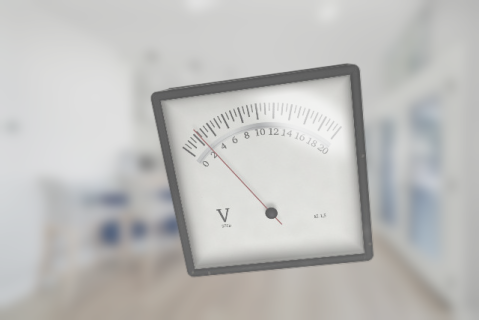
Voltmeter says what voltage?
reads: 2.5 V
